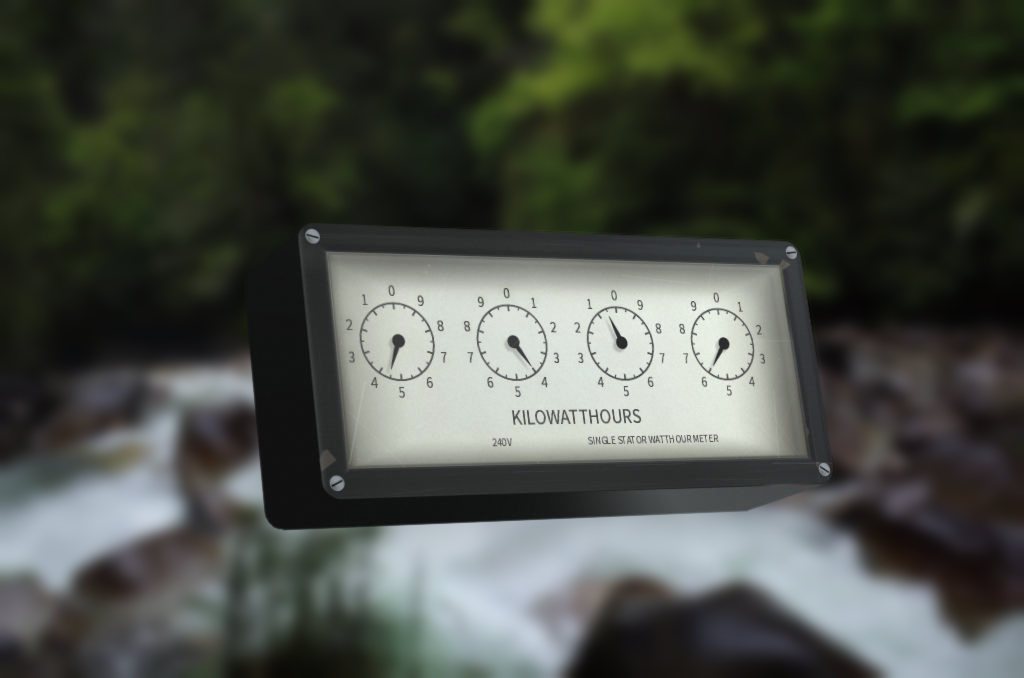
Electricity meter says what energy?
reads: 4406 kWh
